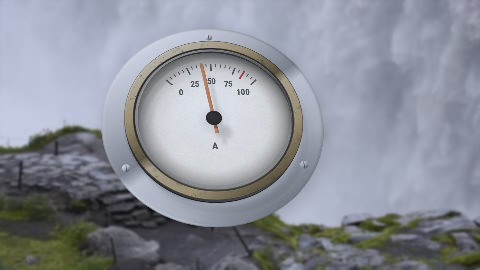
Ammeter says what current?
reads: 40 A
